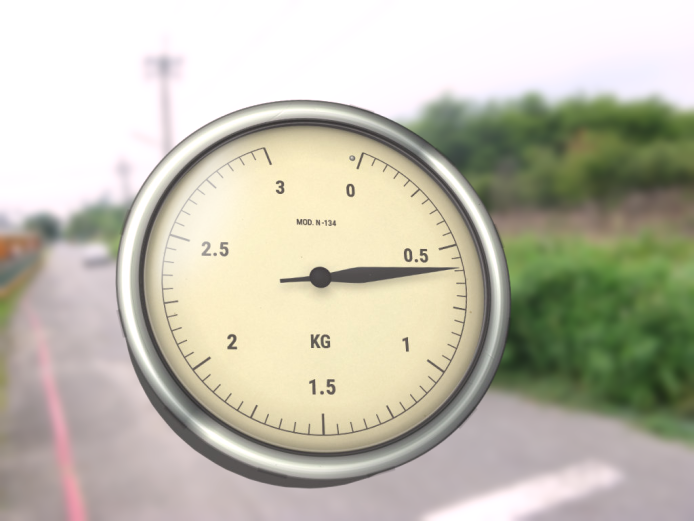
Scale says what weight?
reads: 0.6 kg
